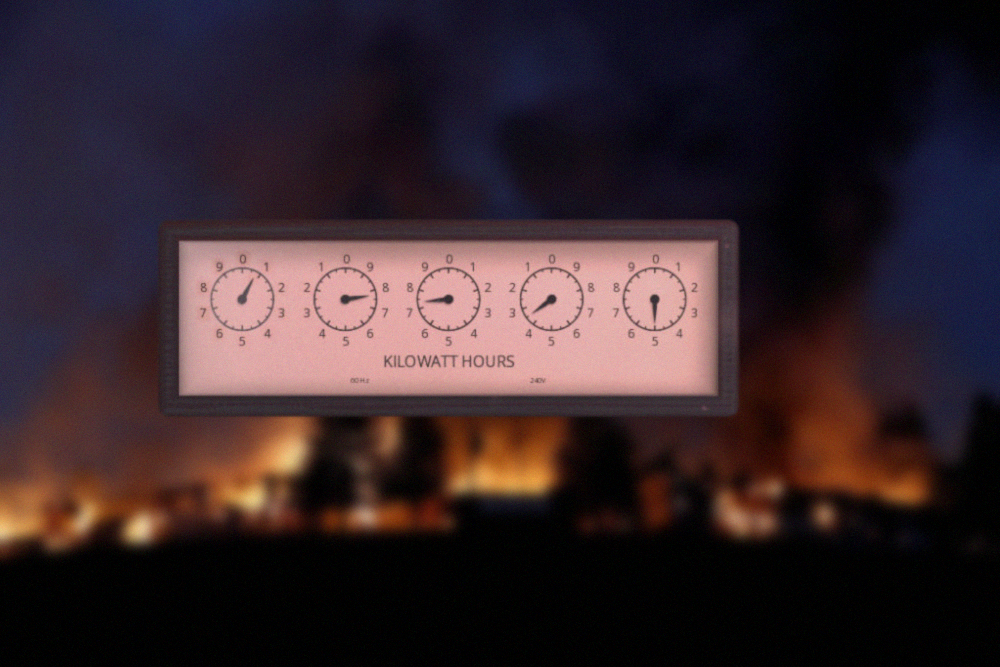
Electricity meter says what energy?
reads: 7735 kWh
